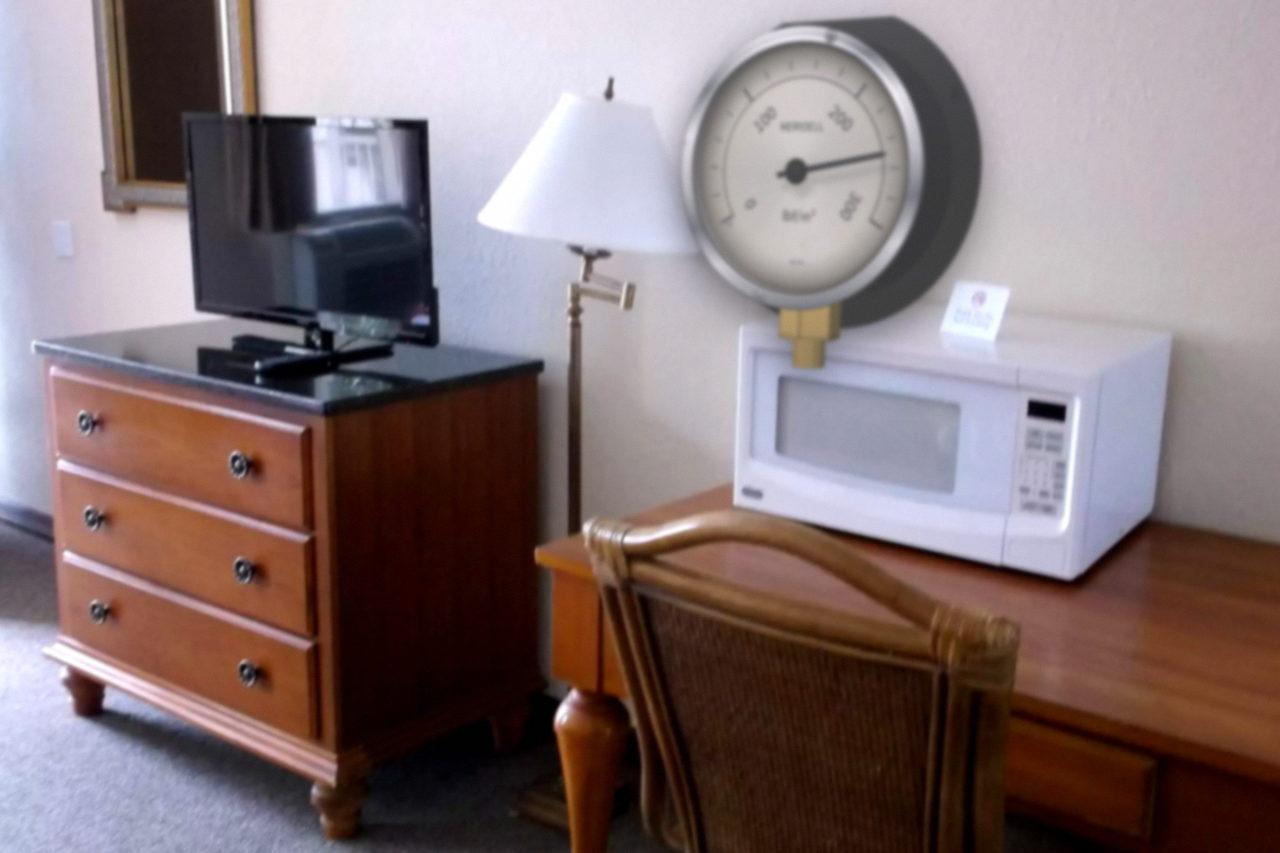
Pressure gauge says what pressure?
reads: 250 psi
